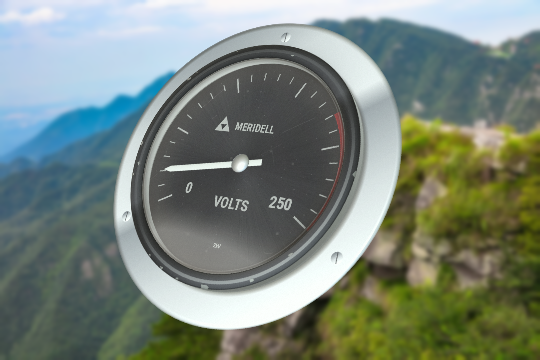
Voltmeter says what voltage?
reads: 20 V
